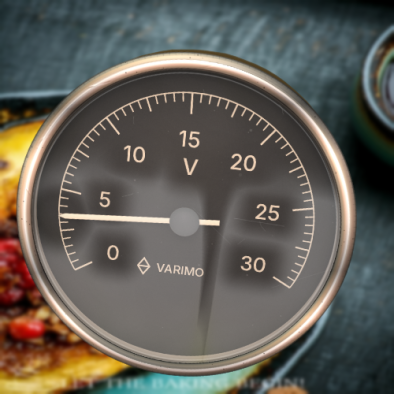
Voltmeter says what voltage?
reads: 3.5 V
